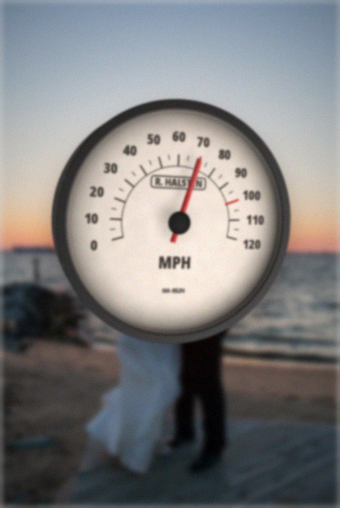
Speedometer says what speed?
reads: 70 mph
